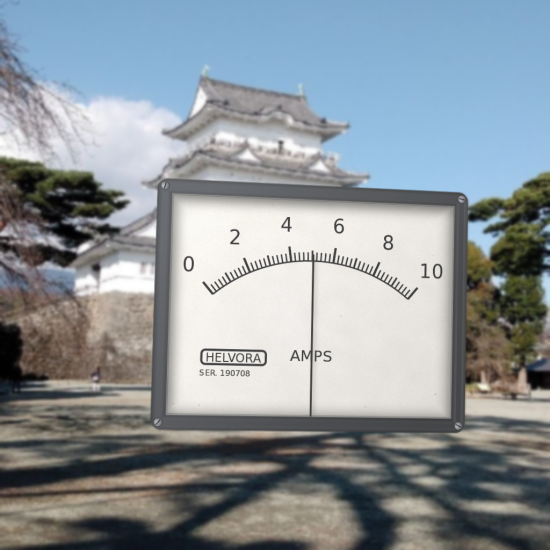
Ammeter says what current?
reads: 5 A
